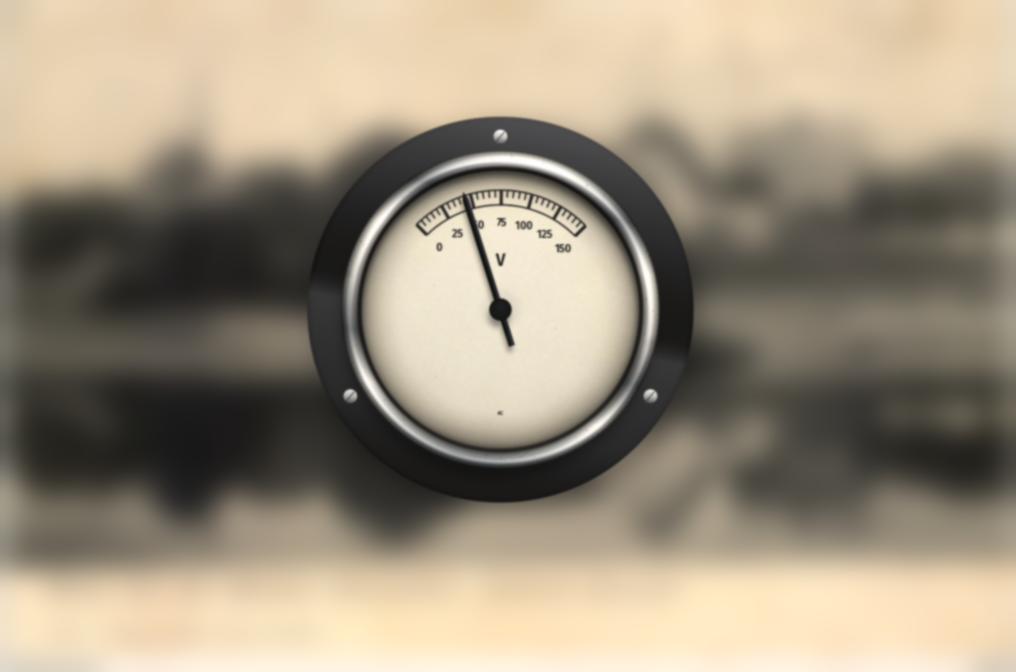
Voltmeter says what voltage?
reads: 45 V
